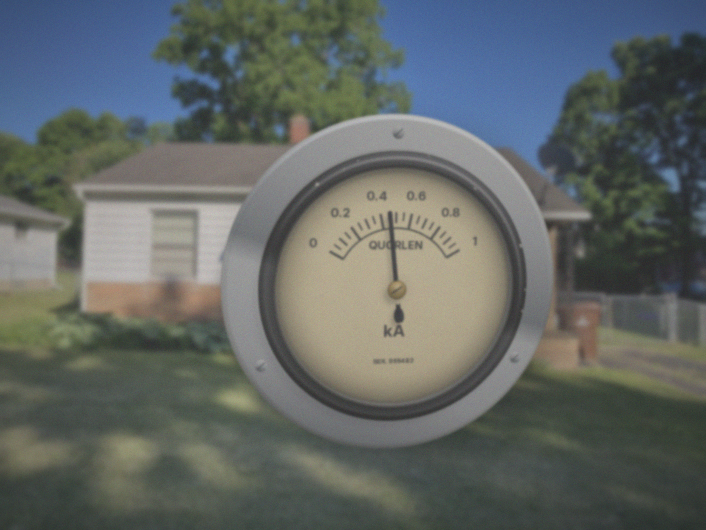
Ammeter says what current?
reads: 0.45 kA
